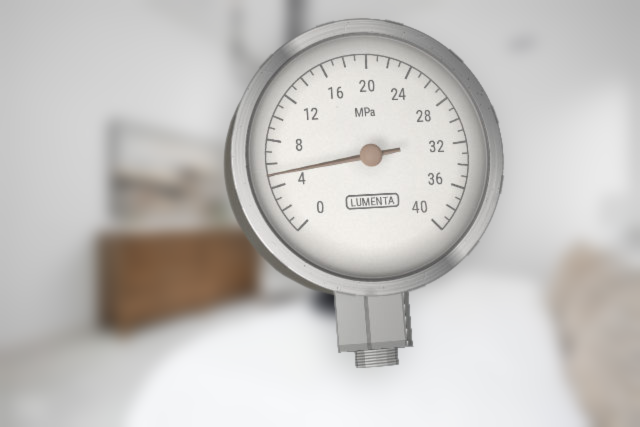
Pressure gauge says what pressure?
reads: 5 MPa
